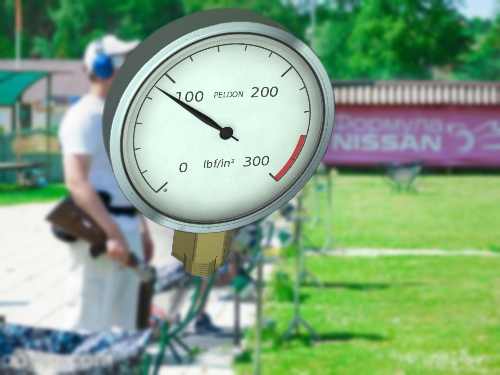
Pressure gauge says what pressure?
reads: 90 psi
